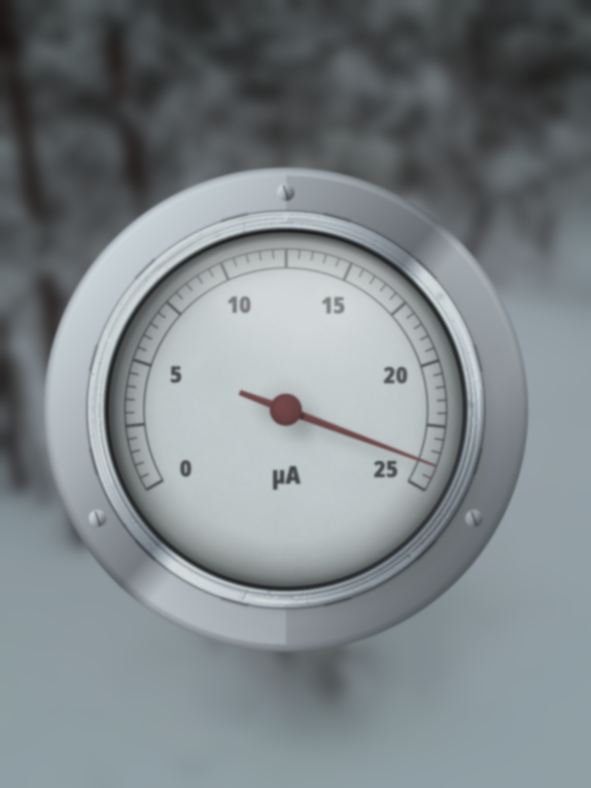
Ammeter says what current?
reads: 24 µA
